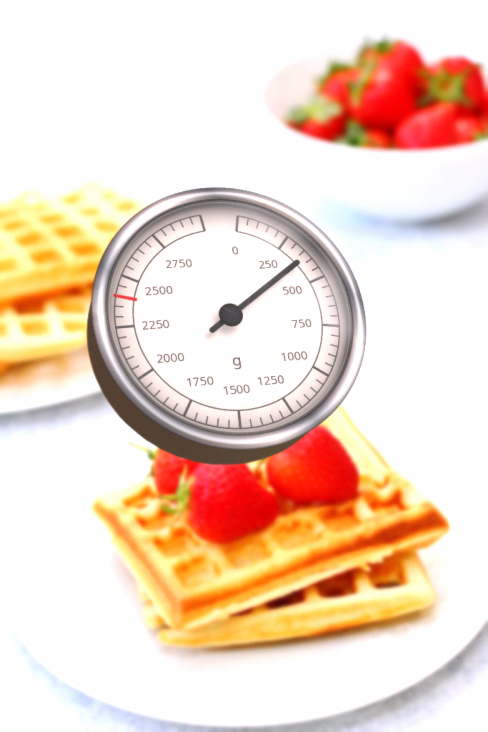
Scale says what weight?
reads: 375 g
